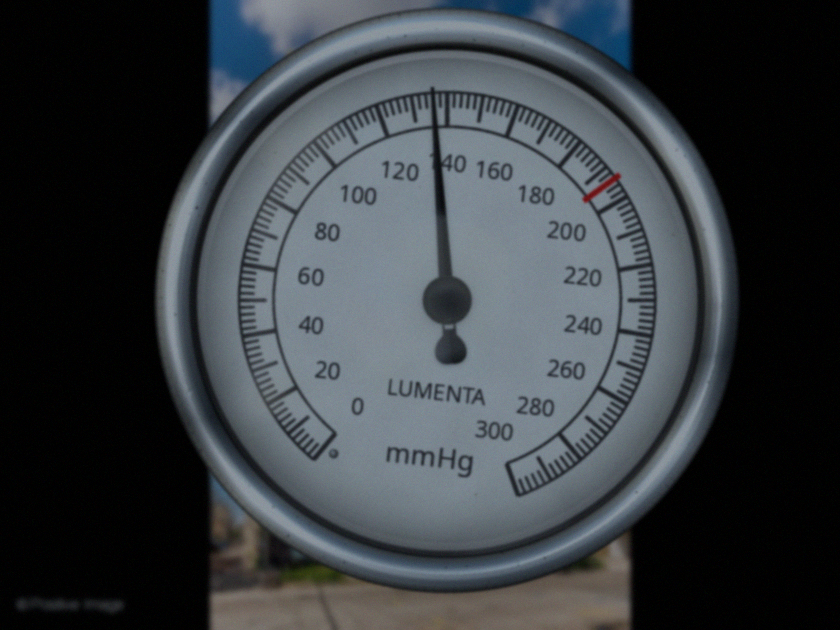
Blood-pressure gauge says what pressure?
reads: 136 mmHg
